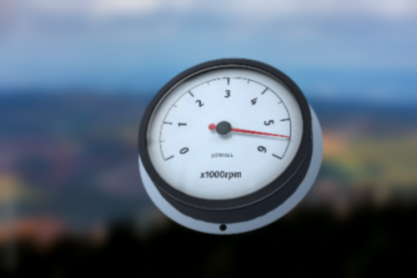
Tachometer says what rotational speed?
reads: 5500 rpm
